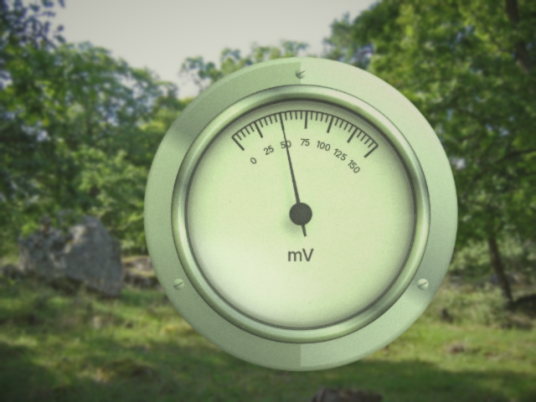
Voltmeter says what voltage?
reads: 50 mV
